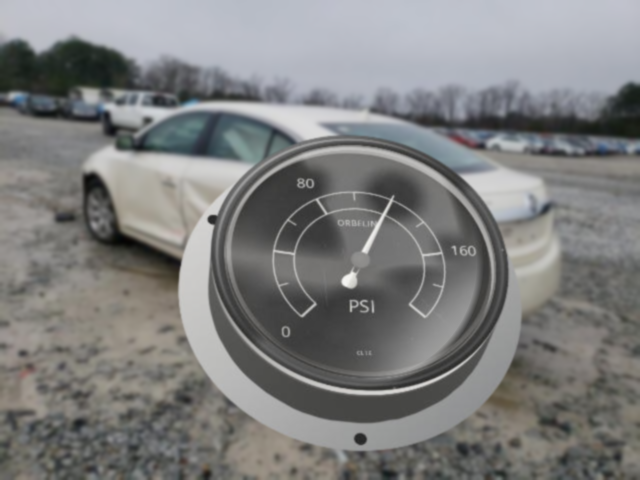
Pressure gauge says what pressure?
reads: 120 psi
